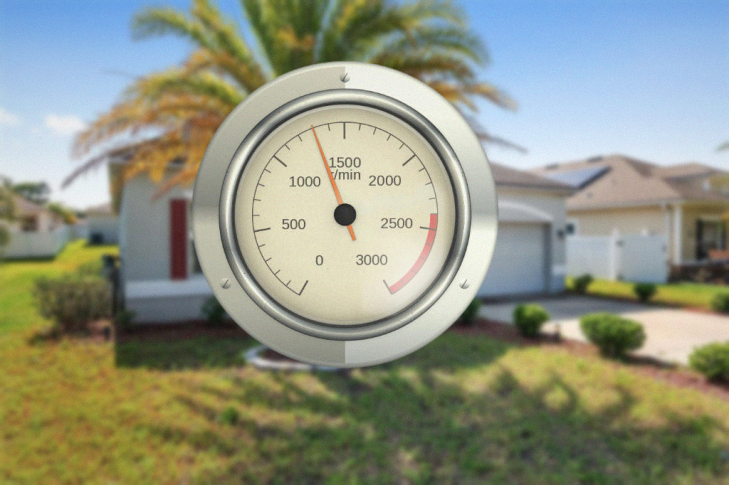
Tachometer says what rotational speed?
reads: 1300 rpm
